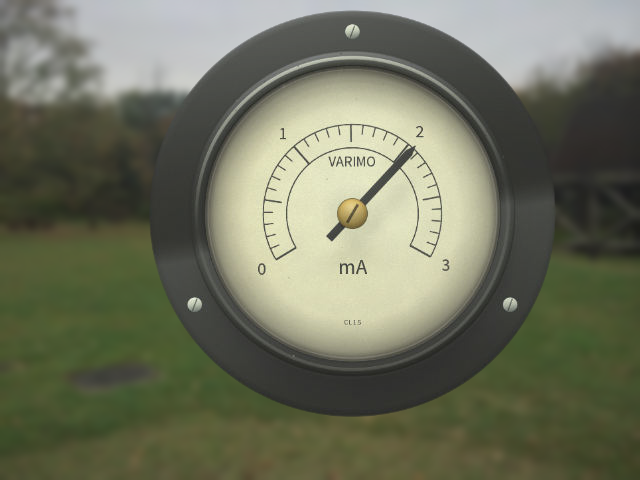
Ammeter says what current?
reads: 2.05 mA
